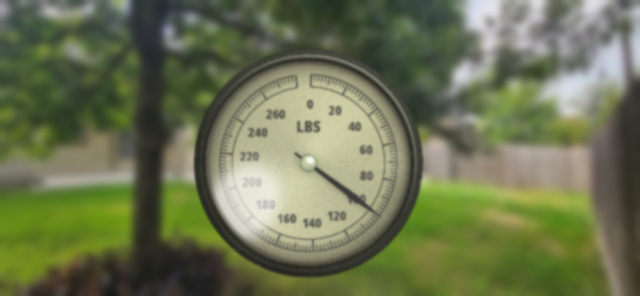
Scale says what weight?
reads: 100 lb
